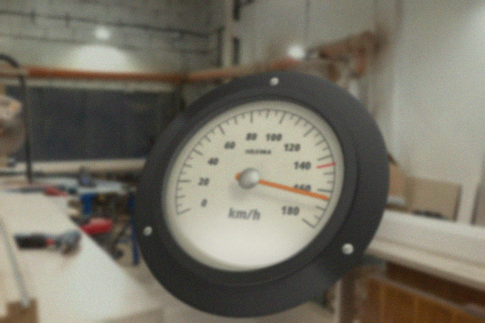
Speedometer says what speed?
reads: 165 km/h
